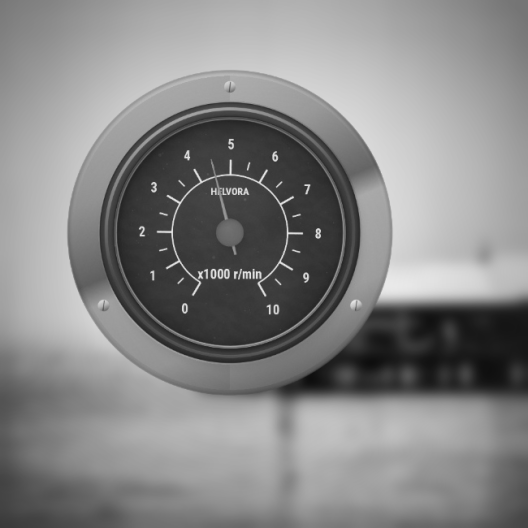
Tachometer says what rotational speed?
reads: 4500 rpm
